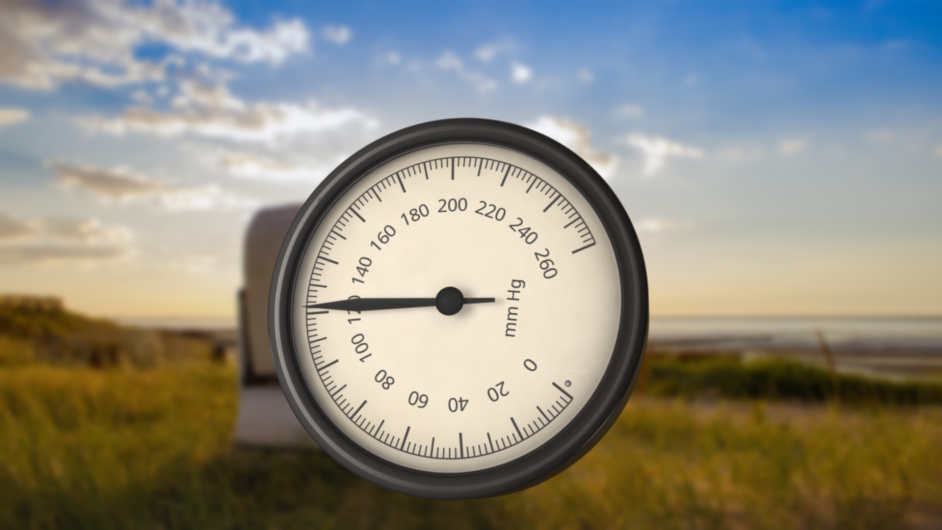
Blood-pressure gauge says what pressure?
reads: 122 mmHg
